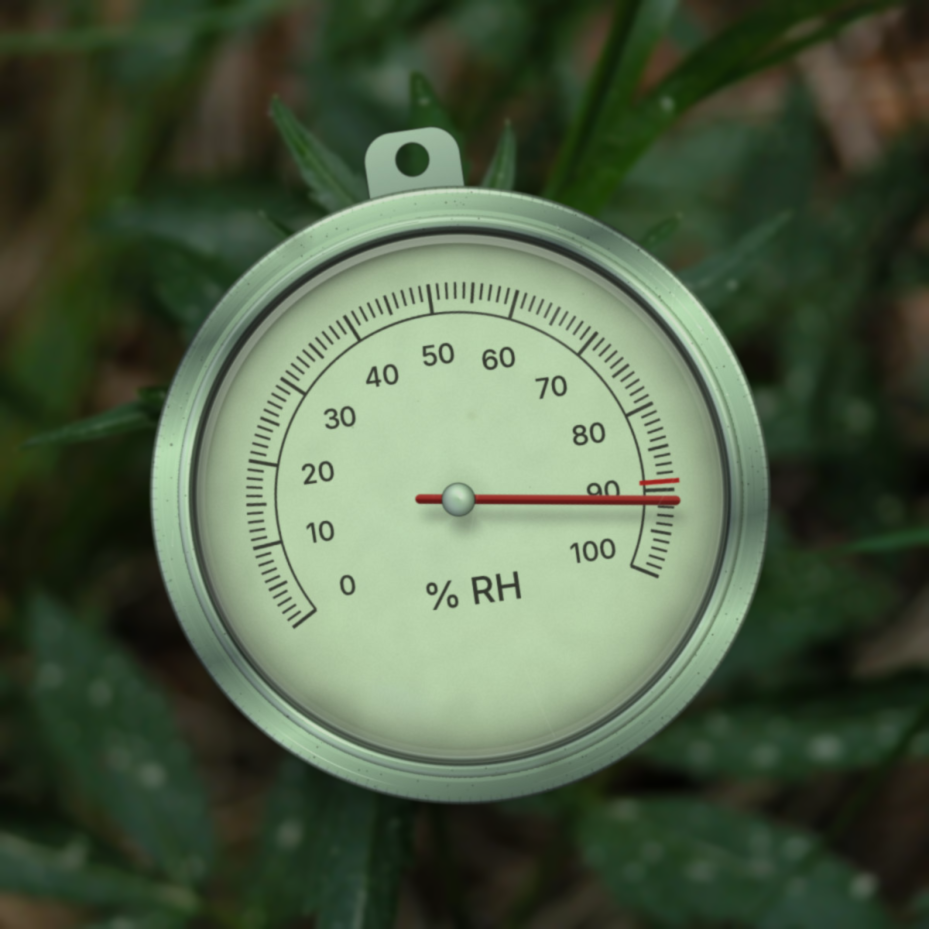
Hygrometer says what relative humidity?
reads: 91 %
